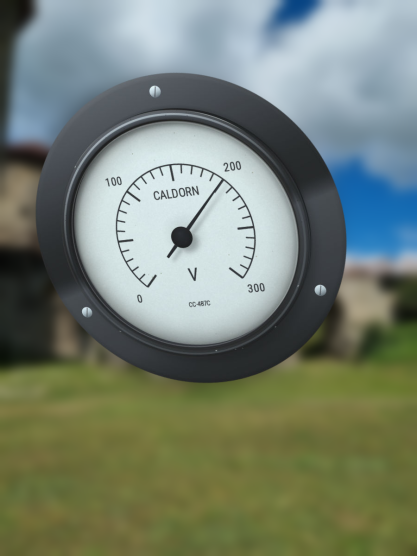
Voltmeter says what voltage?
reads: 200 V
